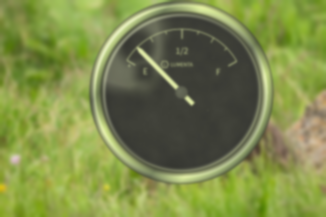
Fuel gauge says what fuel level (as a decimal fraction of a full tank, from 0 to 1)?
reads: 0.125
